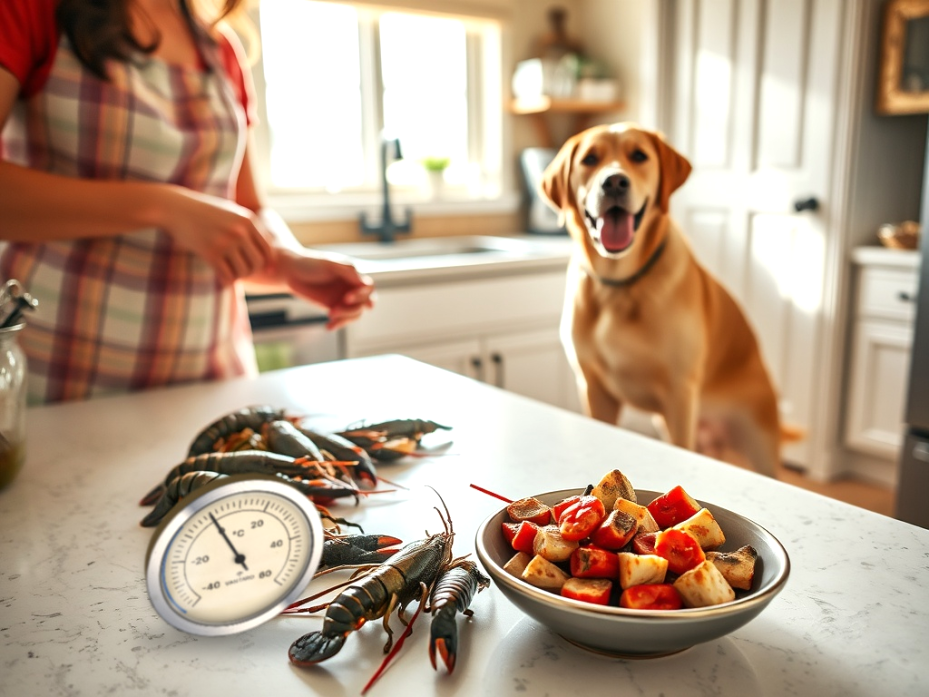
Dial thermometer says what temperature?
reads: 0 °C
